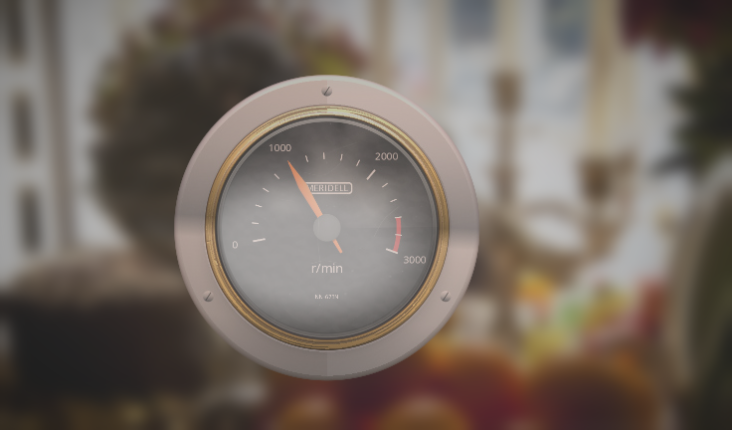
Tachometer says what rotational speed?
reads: 1000 rpm
